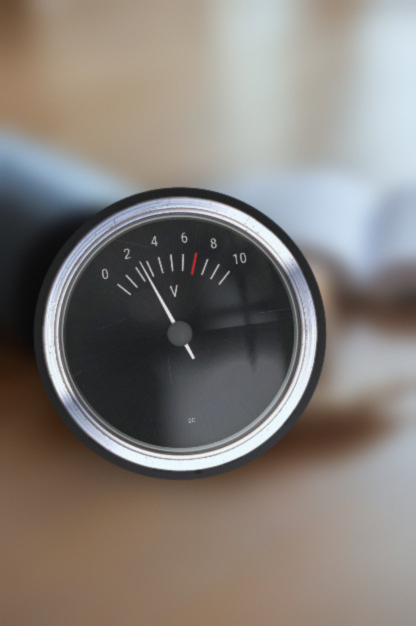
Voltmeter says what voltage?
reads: 2.5 V
